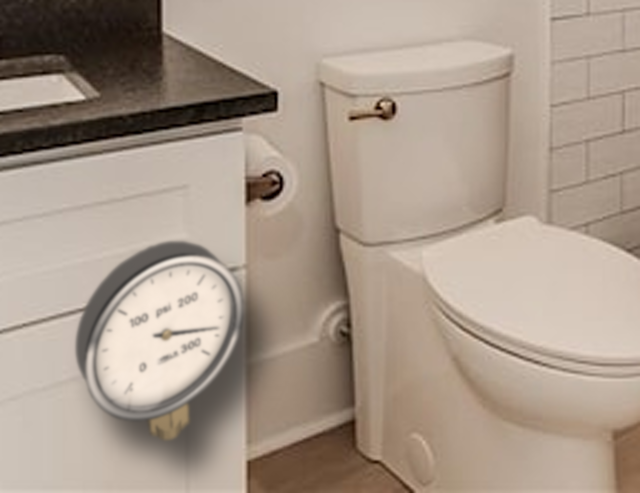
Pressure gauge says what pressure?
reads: 270 psi
